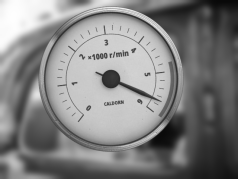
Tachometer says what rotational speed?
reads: 5700 rpm
